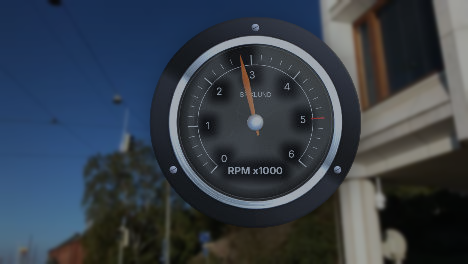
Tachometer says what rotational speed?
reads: 2800 rpm
